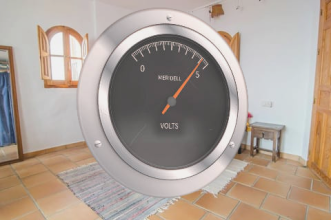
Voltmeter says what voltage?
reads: 4.5 V
